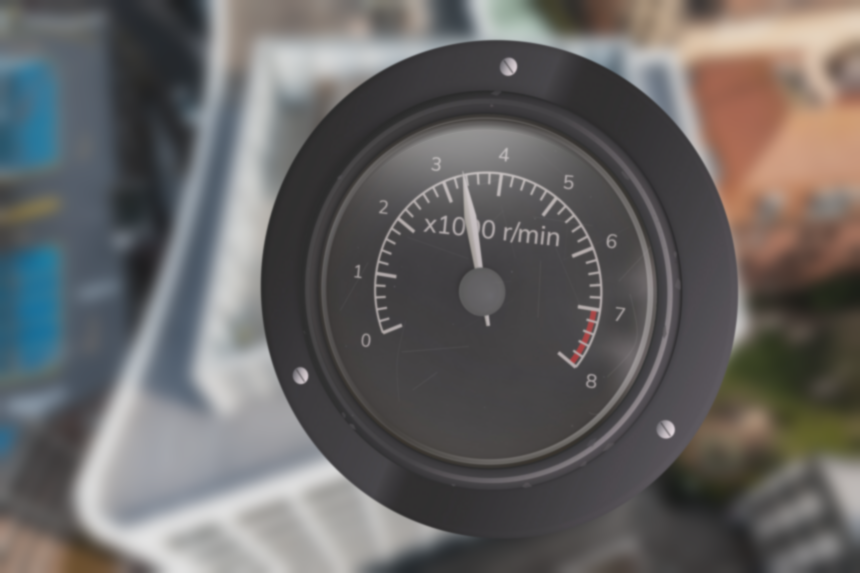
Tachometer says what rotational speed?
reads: 3400 rpm
